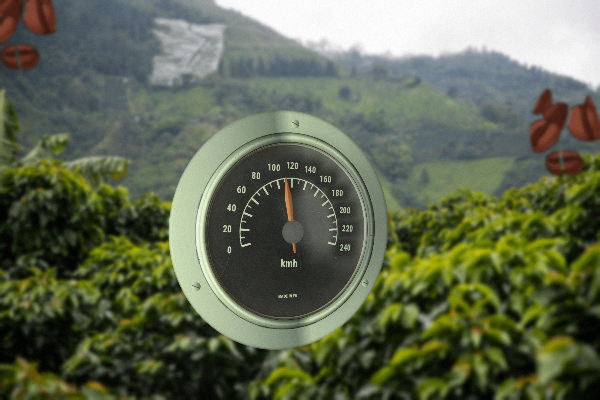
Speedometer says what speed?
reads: 110 km/h
